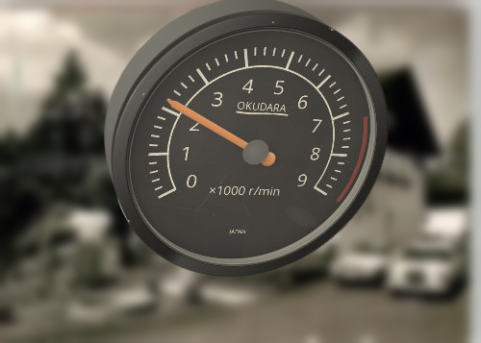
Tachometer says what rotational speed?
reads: 2200 rpm
